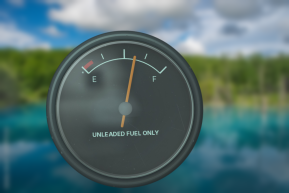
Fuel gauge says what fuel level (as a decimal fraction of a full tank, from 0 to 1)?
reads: 0.625
